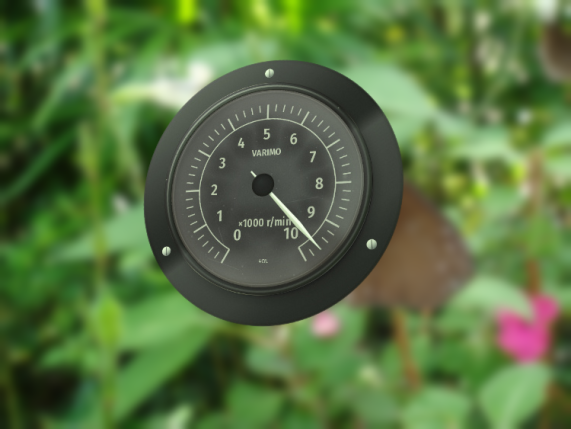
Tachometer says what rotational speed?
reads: 9600 rpm
